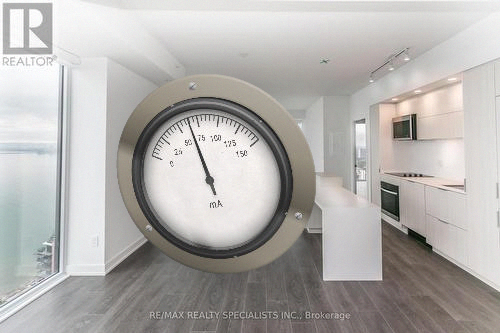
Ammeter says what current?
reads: 65 mA
